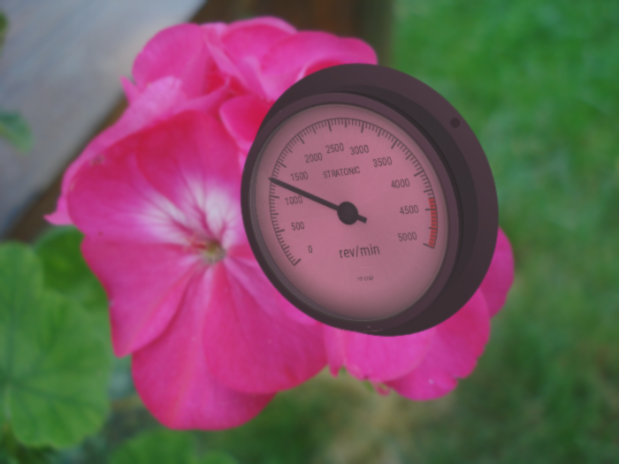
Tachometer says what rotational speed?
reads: 1250 rpm
